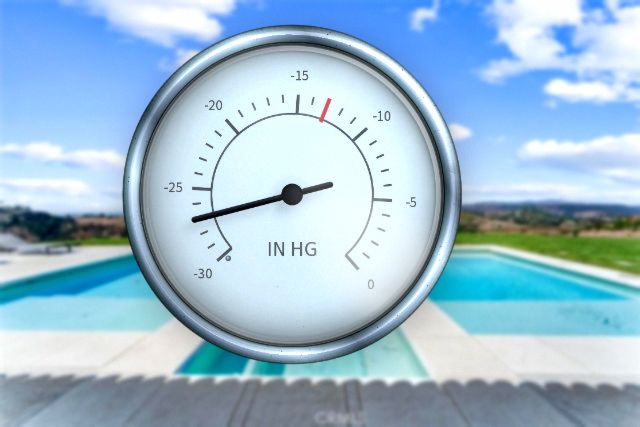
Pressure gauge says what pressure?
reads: -27 inHg
